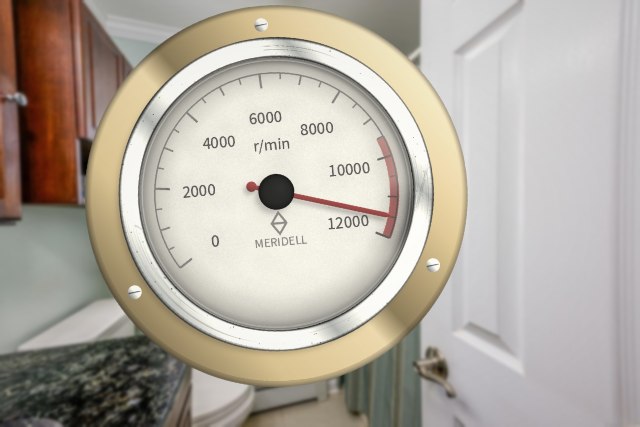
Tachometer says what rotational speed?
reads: 11500 rpm
